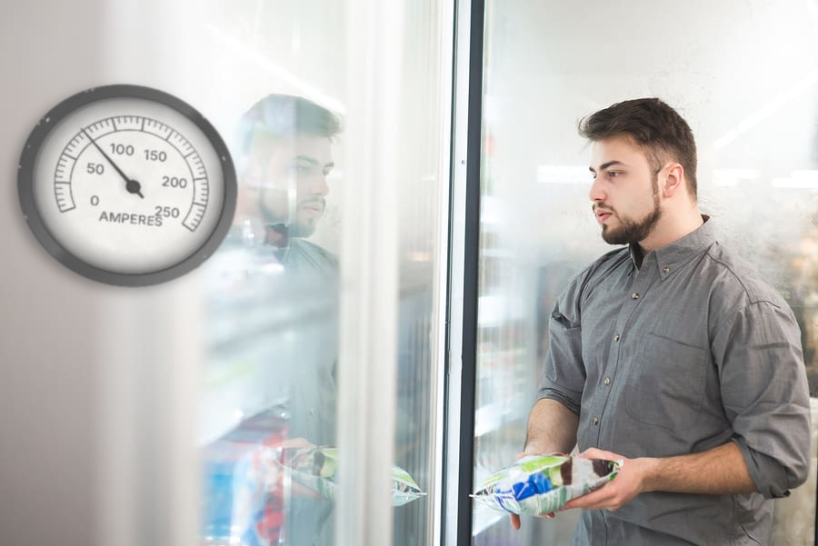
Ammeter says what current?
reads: 75 A
